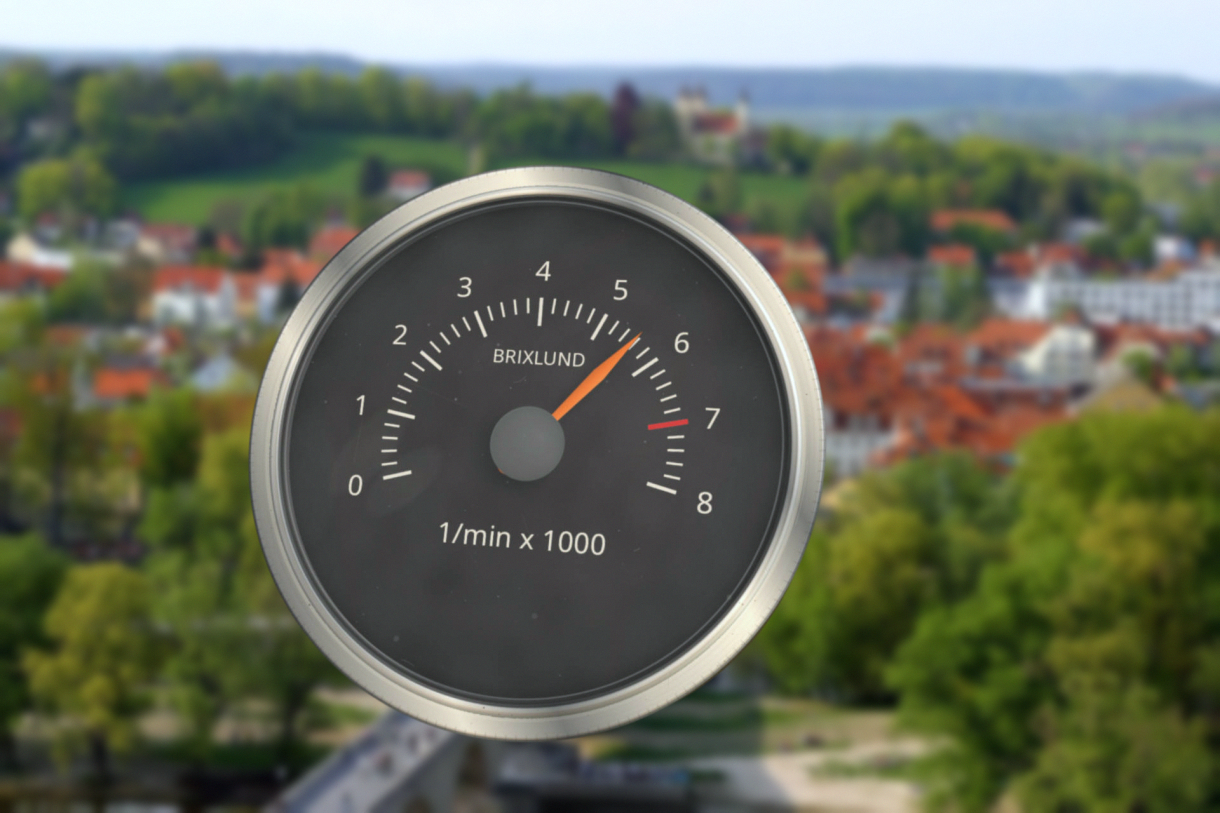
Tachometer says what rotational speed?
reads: 5600 rpm
